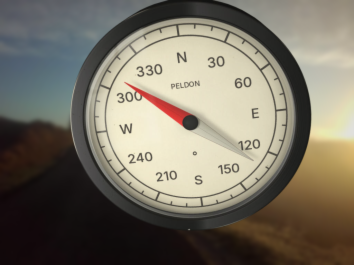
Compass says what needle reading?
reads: 310 °
